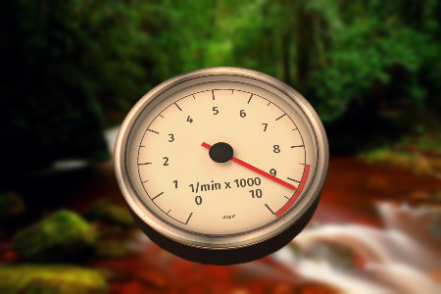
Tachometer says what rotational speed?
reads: 9250 rpm
